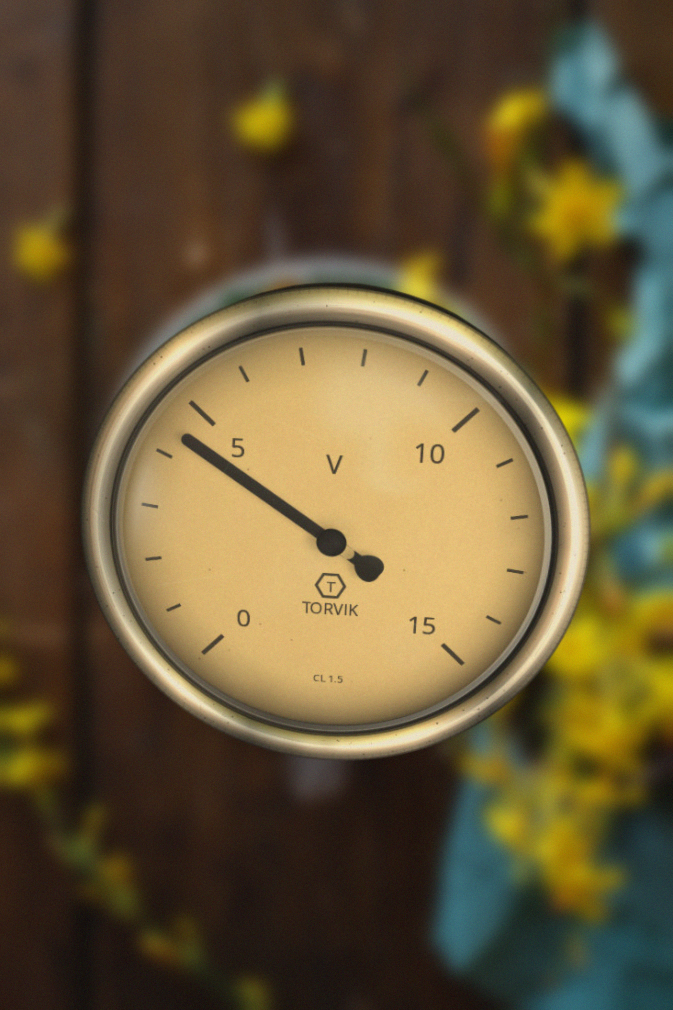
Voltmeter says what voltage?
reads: 4.5 V
